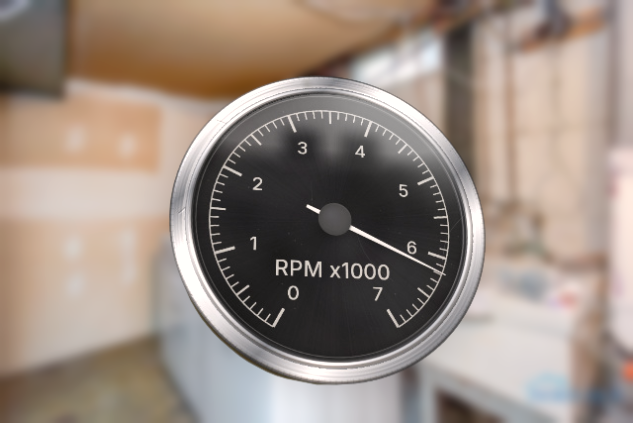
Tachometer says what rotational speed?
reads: 6200 rpm
